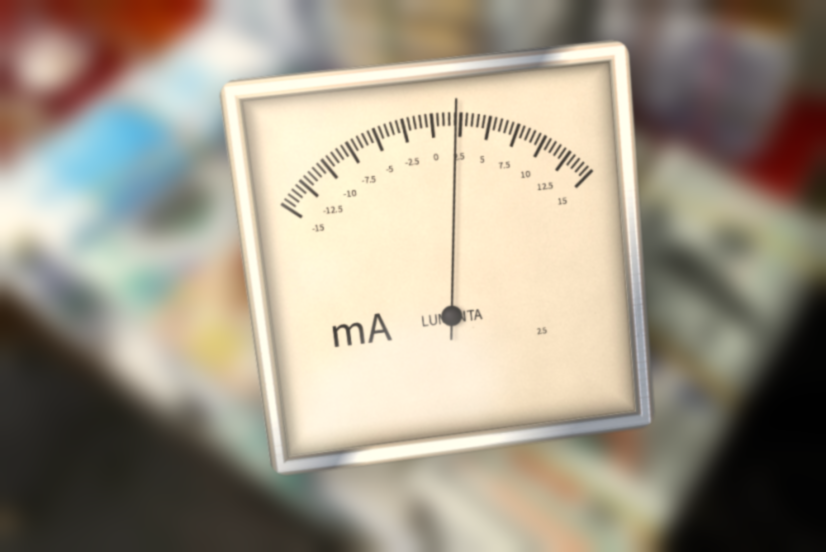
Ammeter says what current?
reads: 2 mA
